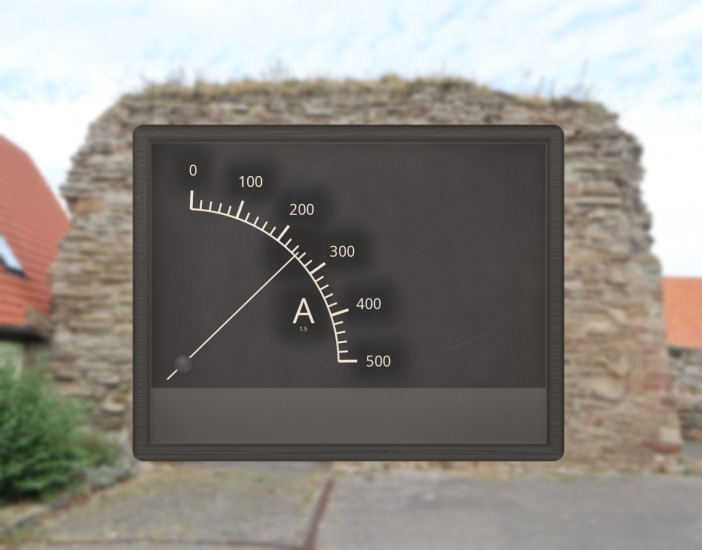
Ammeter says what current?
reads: 250 A
